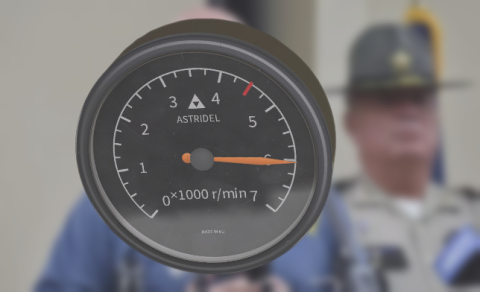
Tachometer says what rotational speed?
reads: 6000 rpm
